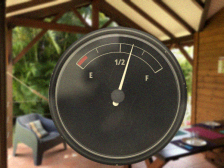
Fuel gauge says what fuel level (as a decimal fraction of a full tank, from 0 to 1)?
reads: 0.625
